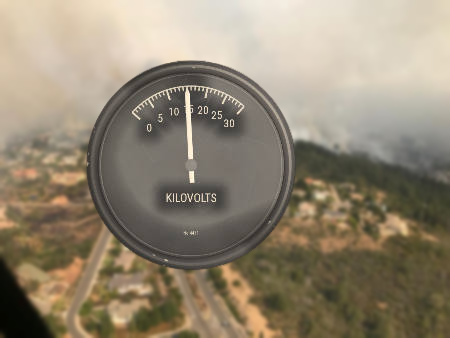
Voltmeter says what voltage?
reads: 15 kV
